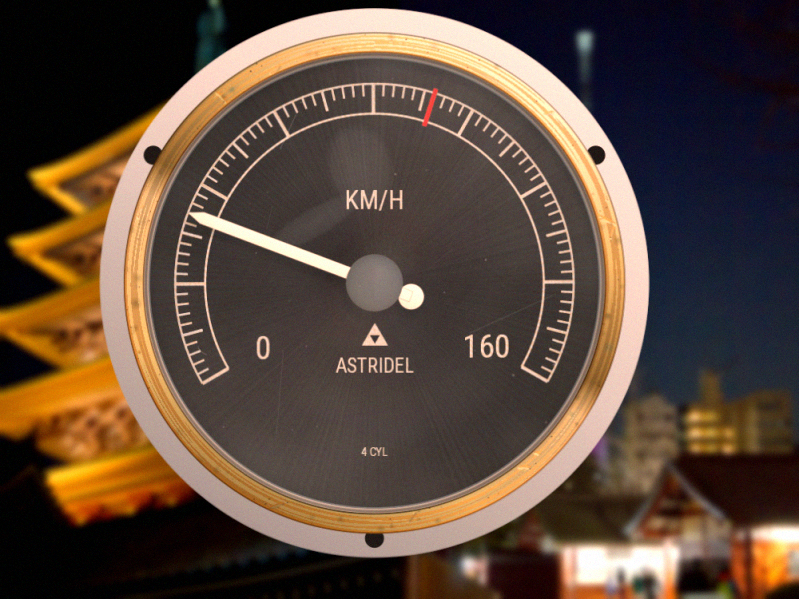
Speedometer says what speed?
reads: 34 km/h
